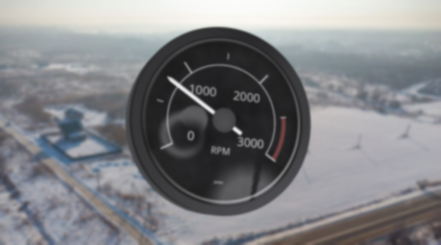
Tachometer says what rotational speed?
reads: 750 rpm
